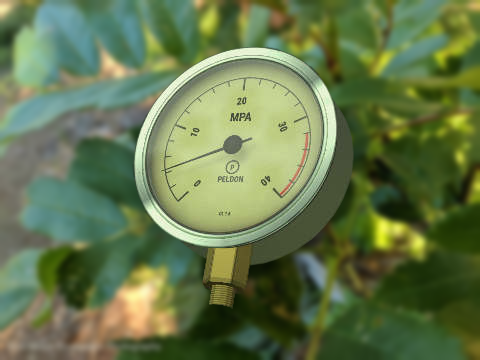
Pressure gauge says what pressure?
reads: 4 MPa
